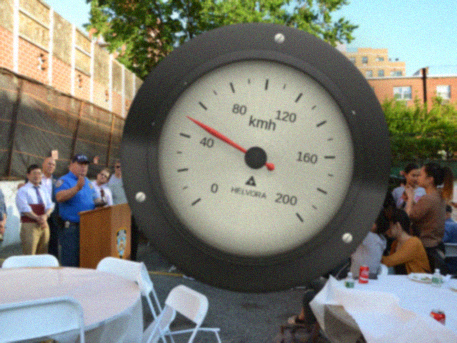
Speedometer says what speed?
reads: 50 km/h
